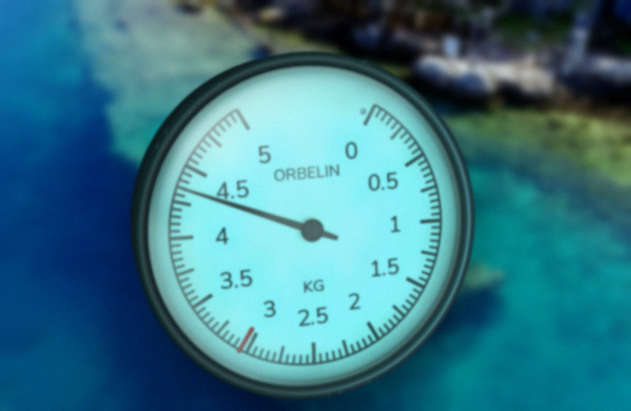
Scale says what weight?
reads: 4.35 kg
